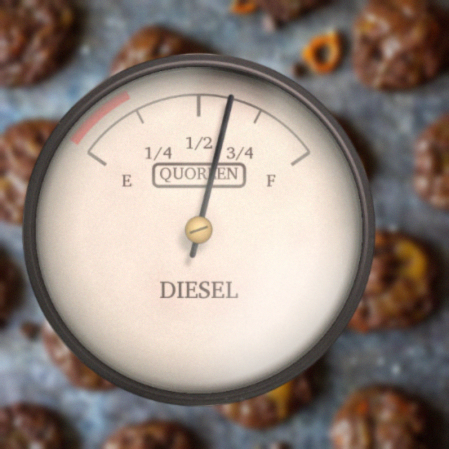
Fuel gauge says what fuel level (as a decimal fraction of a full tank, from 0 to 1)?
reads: 0.625
